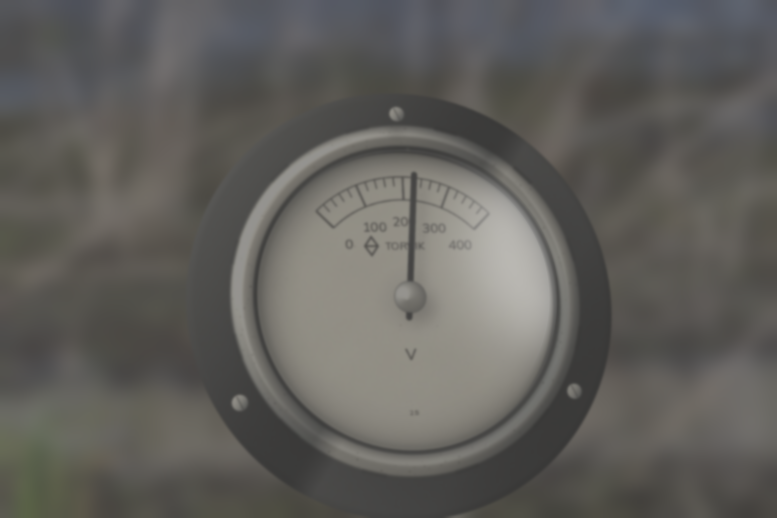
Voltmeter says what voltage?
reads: 220 V
